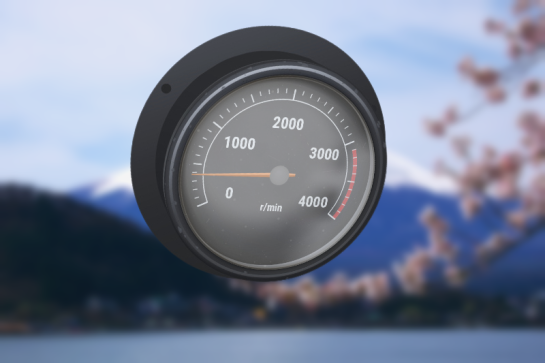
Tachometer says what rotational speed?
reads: 400 rpm
